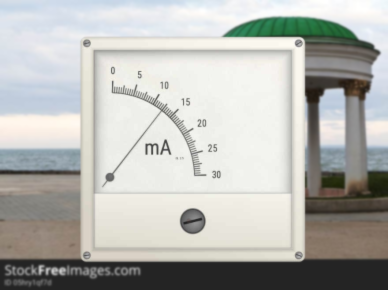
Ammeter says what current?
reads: 12.5 mA
